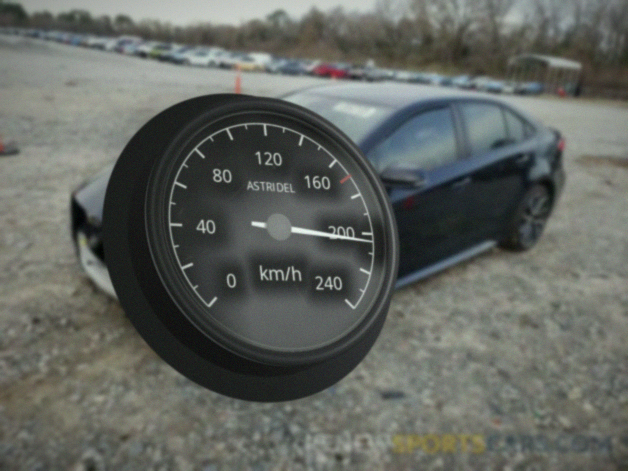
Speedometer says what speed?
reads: 205 km/h
